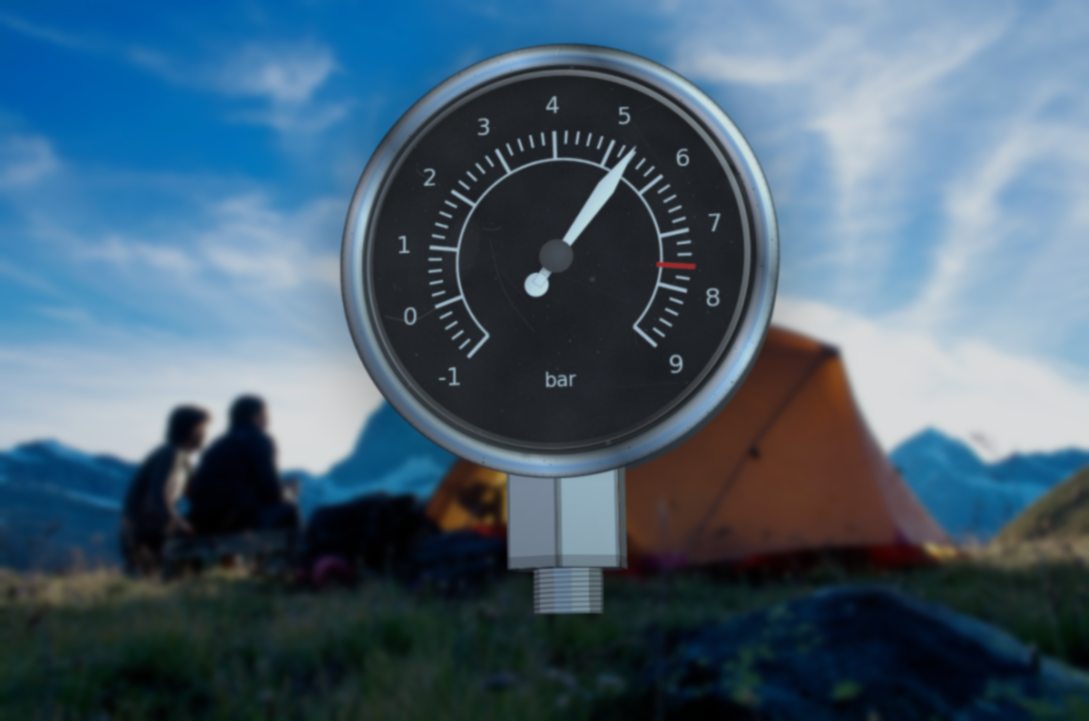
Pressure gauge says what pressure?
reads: 5.4 bar
